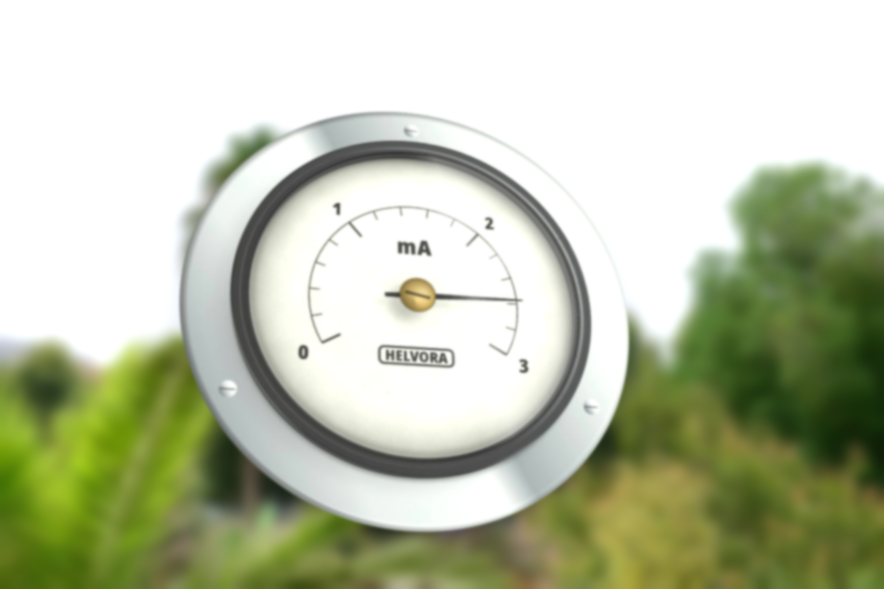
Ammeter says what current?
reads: 2.6 mA
